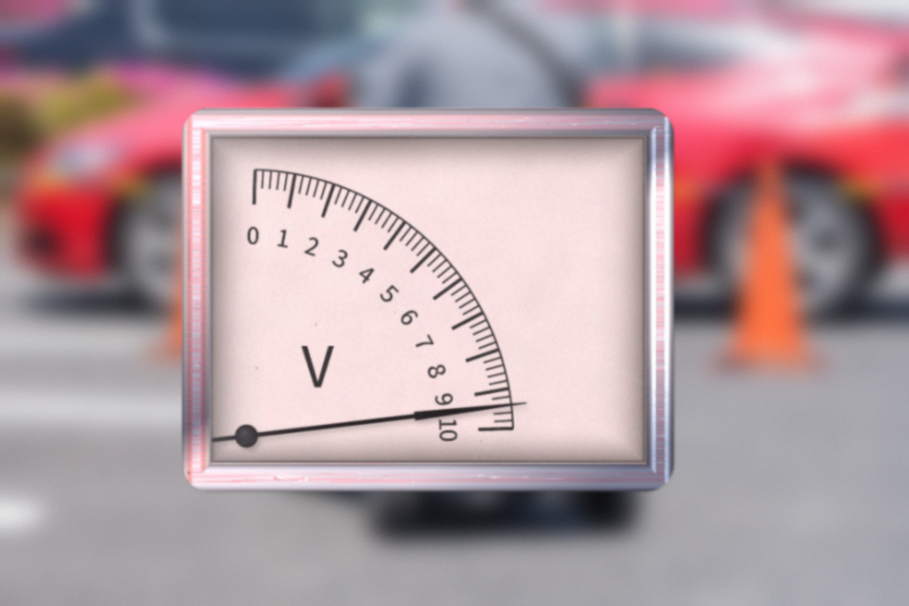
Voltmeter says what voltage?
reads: 9.4 V
